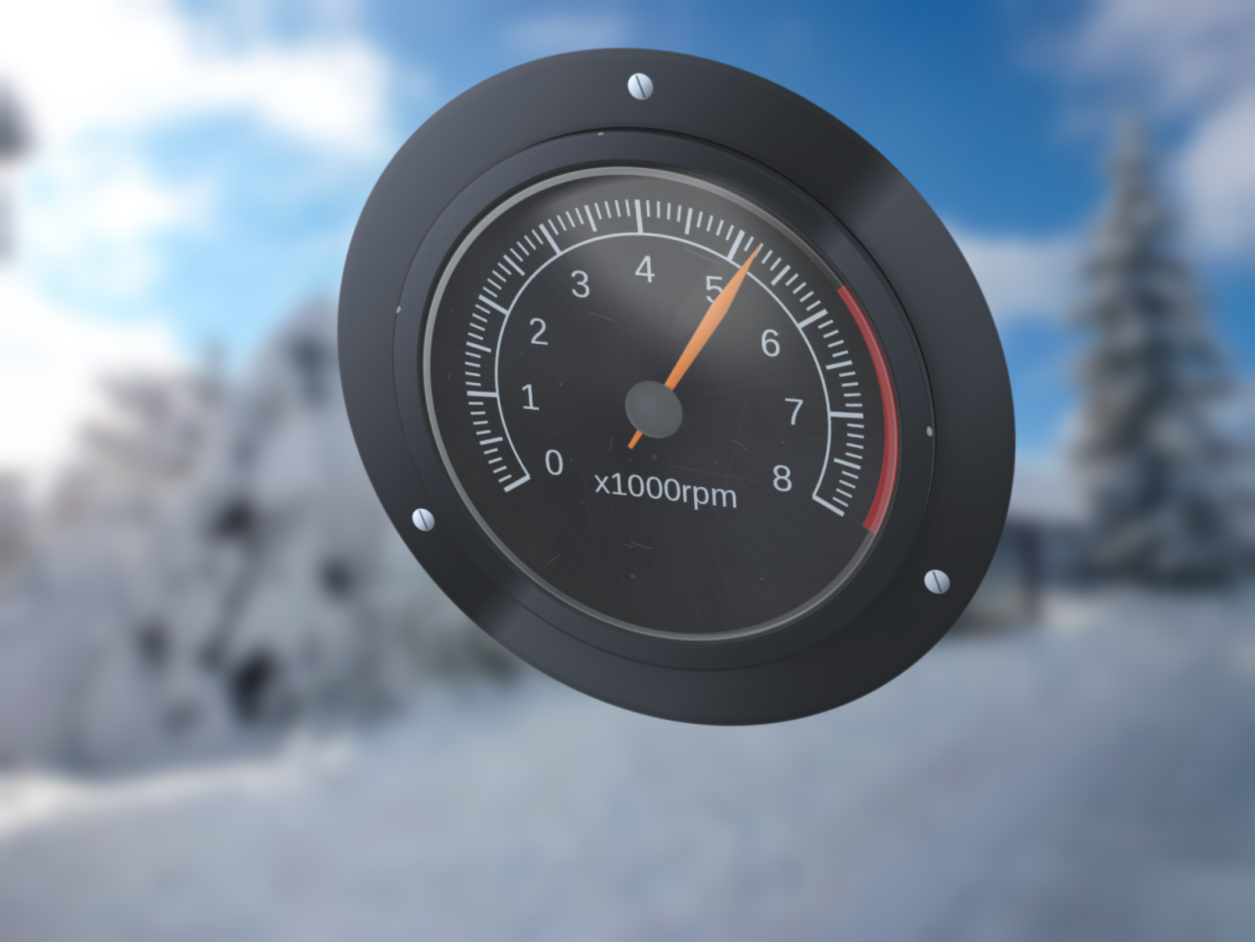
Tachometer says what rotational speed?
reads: 5200 rpm
